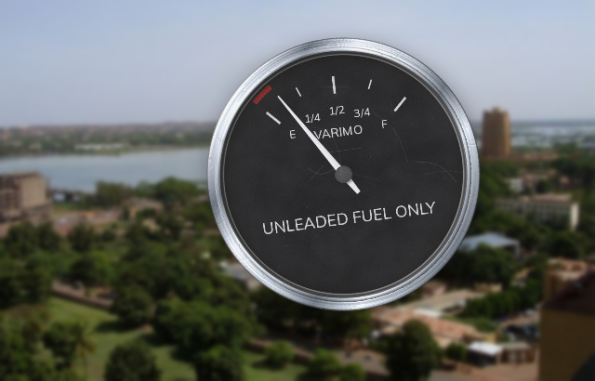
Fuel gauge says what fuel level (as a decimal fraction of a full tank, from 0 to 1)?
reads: 0.125
